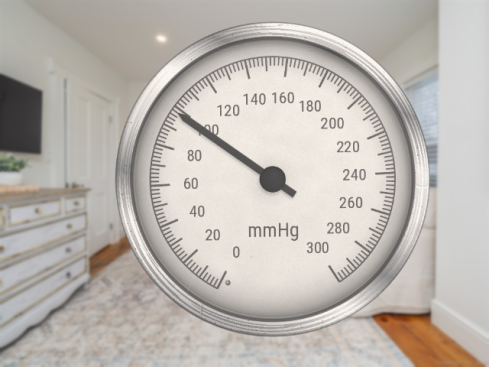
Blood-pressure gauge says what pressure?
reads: 98 mmHg
